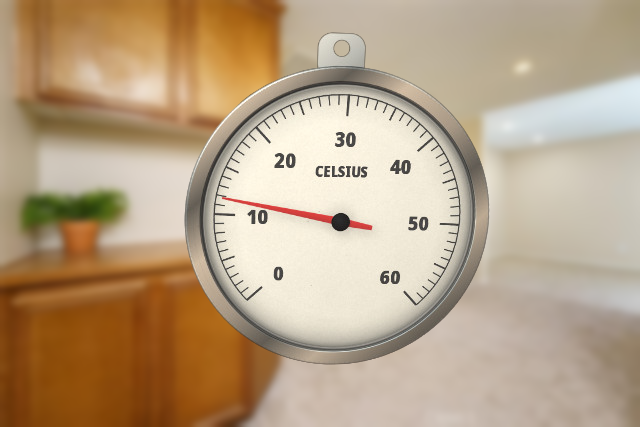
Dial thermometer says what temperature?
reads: 12 °C
